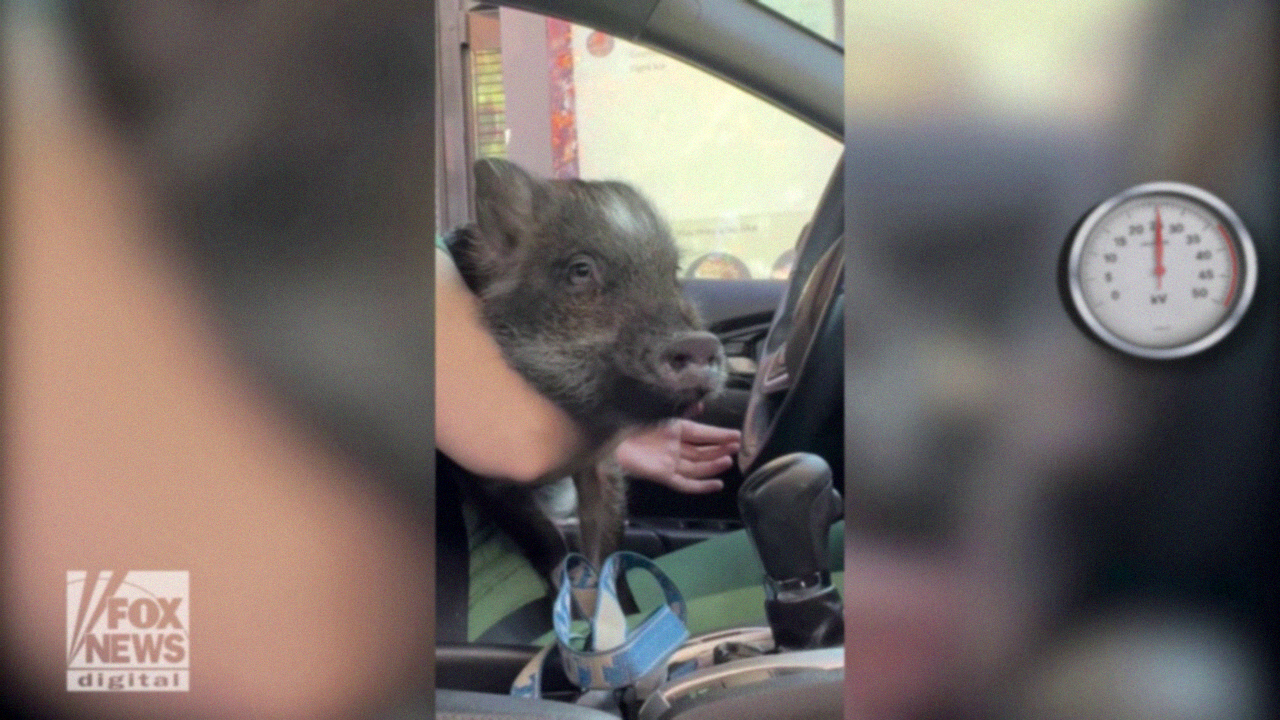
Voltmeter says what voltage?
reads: 25 kV
